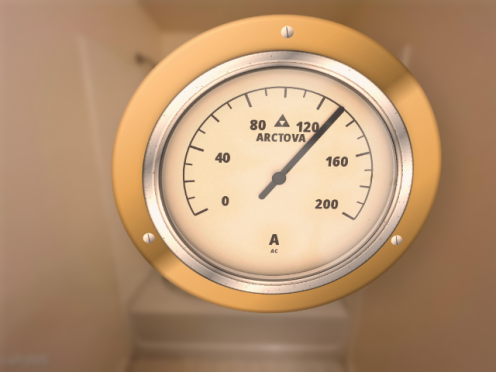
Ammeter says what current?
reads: 130 A
